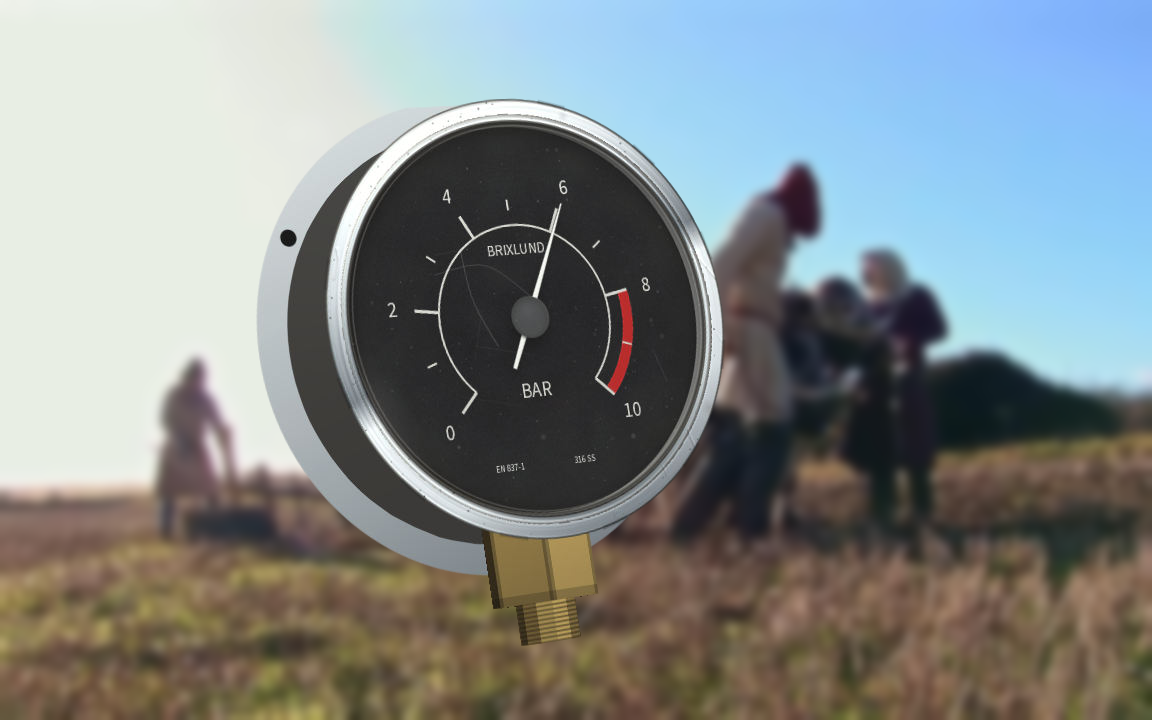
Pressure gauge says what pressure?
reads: 6 bar
